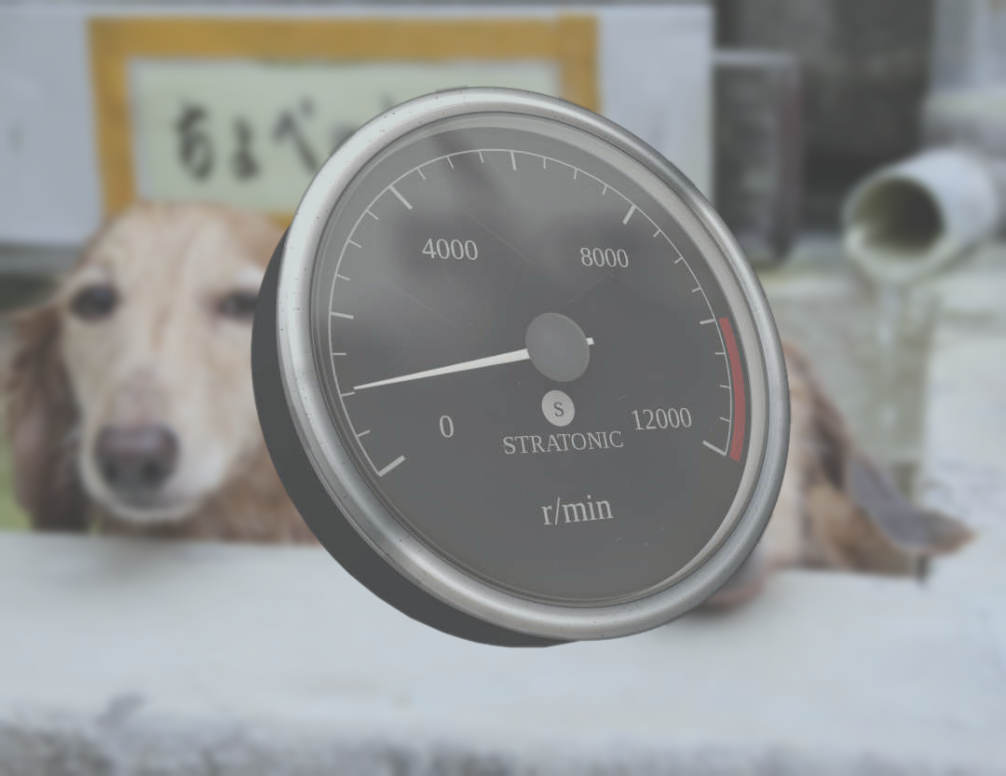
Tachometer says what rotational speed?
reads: 1000 rpm
